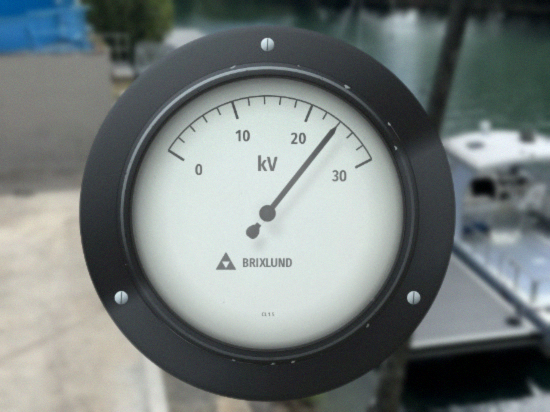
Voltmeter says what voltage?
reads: 24 kV
